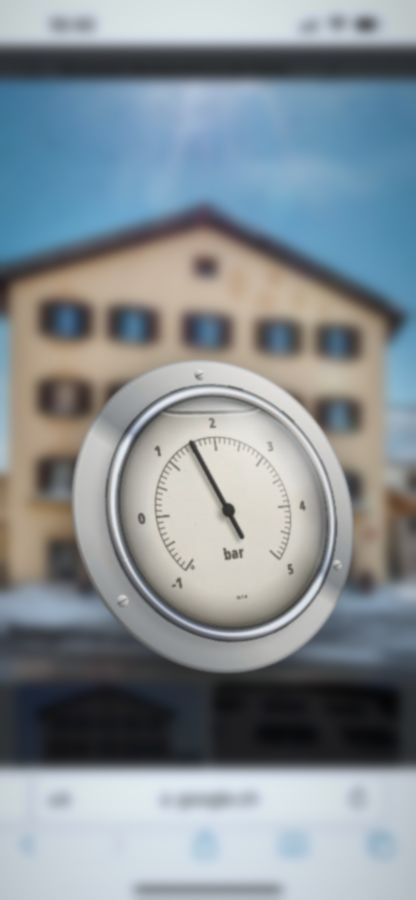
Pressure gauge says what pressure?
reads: 1.5 bar
